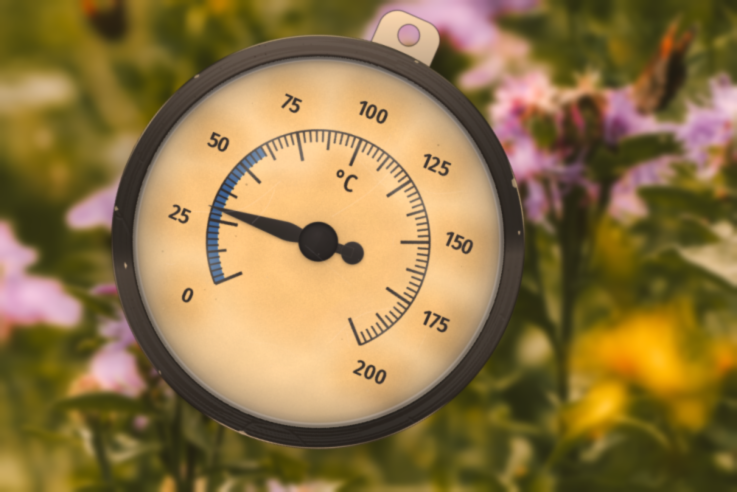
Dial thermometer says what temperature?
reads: 30 °C
